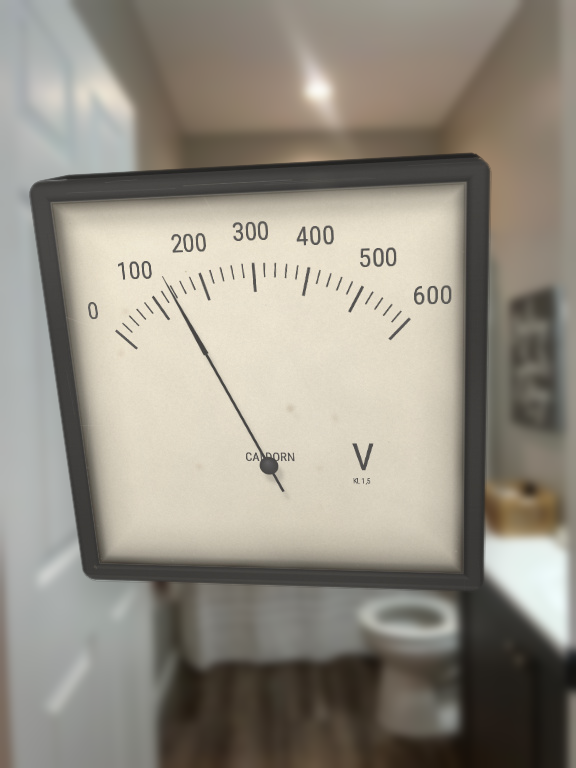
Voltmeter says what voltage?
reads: 140 V
